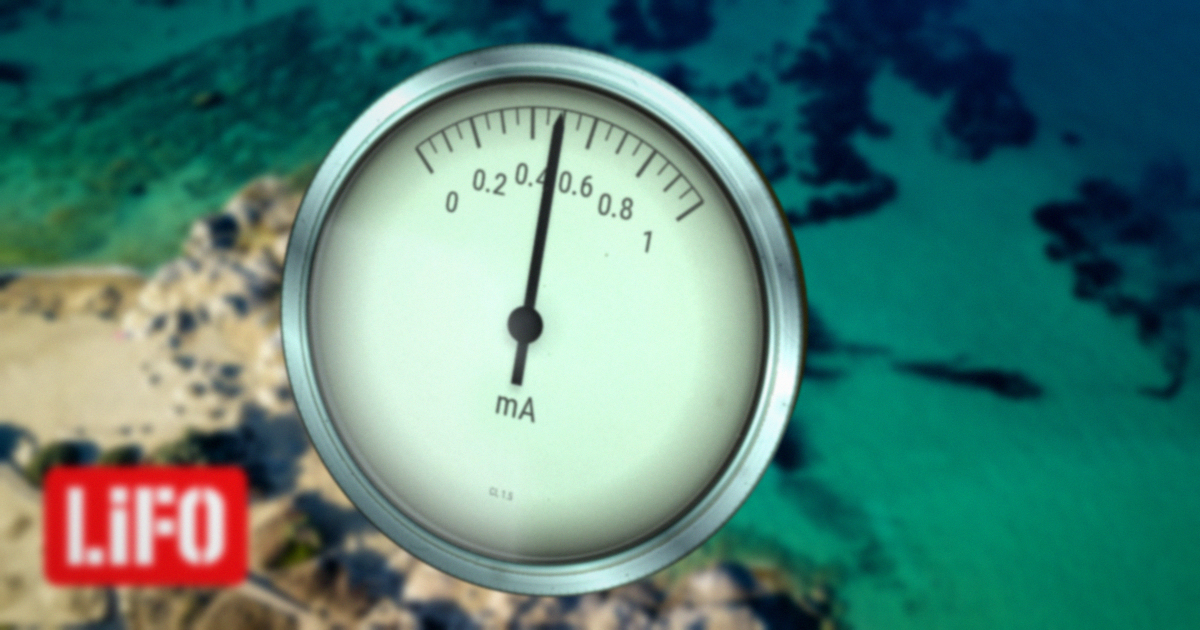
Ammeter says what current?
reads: 0.5 mA
